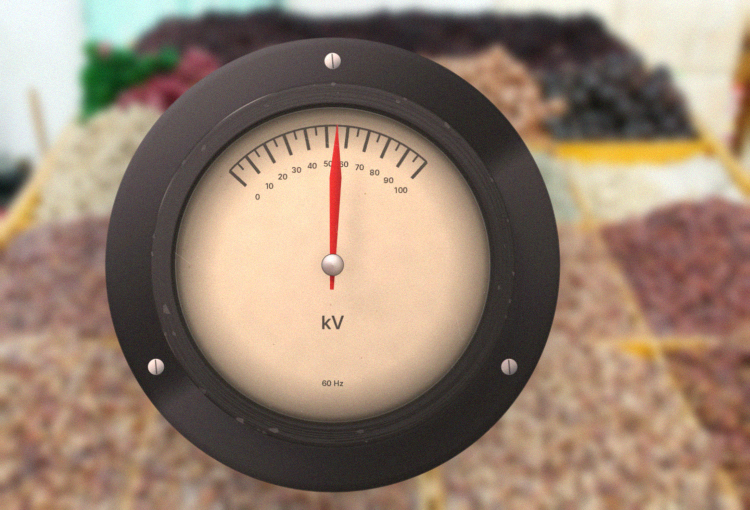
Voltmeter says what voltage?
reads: 55 kV
